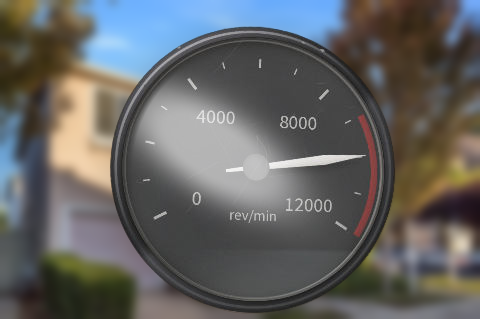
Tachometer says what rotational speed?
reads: 10000 rpm
